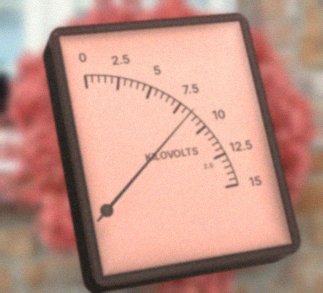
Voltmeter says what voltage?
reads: 8.5 kV
